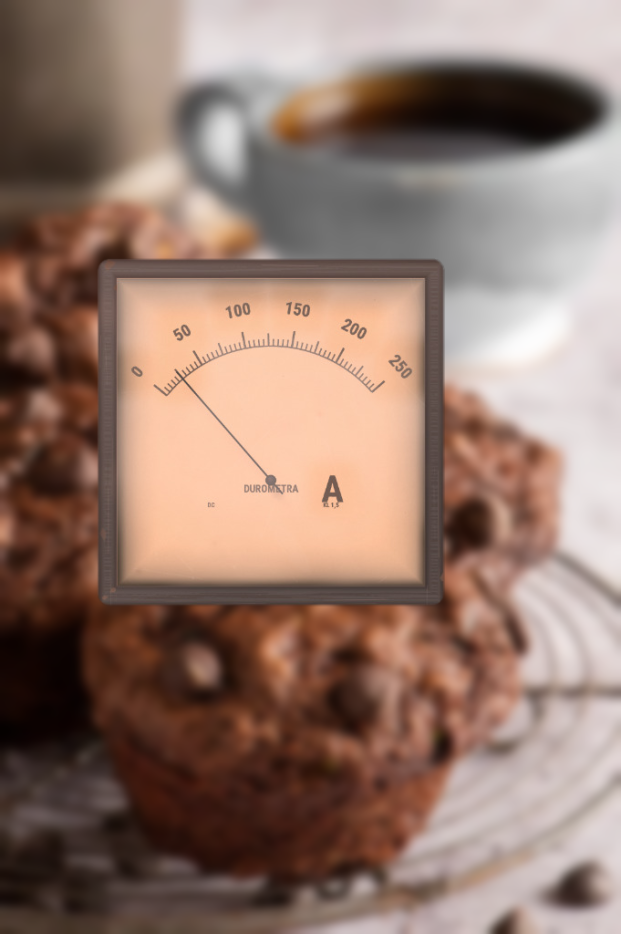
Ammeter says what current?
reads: 25 A
